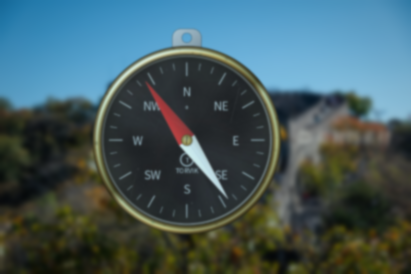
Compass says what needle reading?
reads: 325 °
